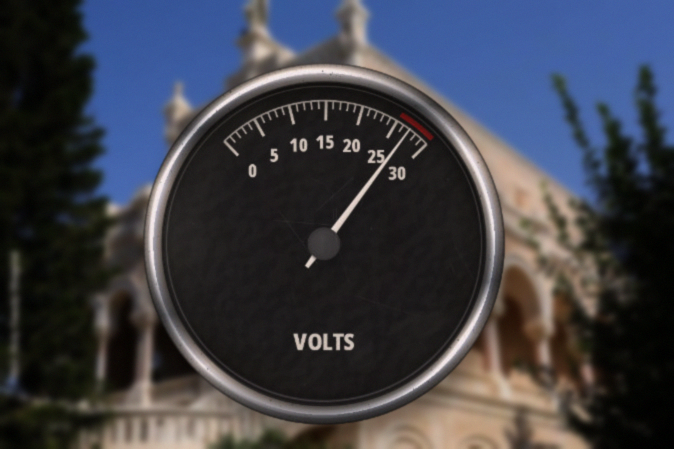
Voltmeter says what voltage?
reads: 27 V
